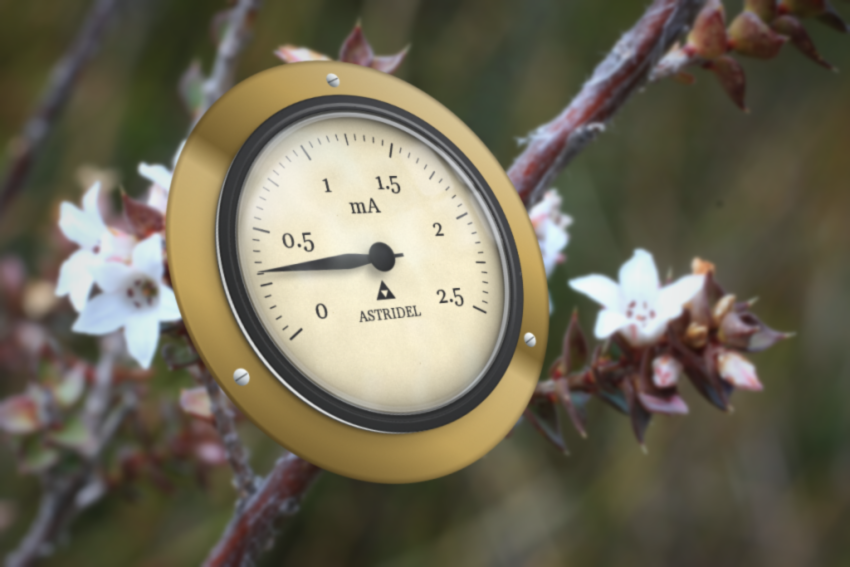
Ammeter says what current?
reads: 0.3 mA
